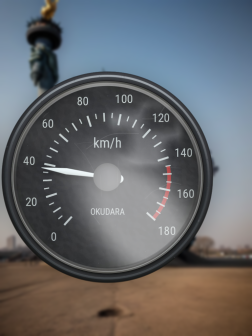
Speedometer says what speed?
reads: 37.5 km/h
